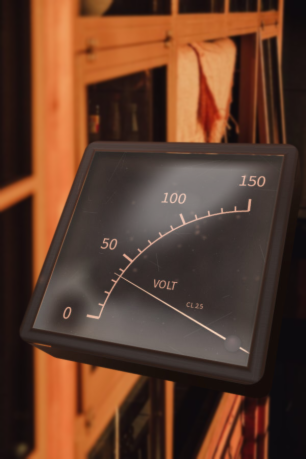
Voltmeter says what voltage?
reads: 35 V
